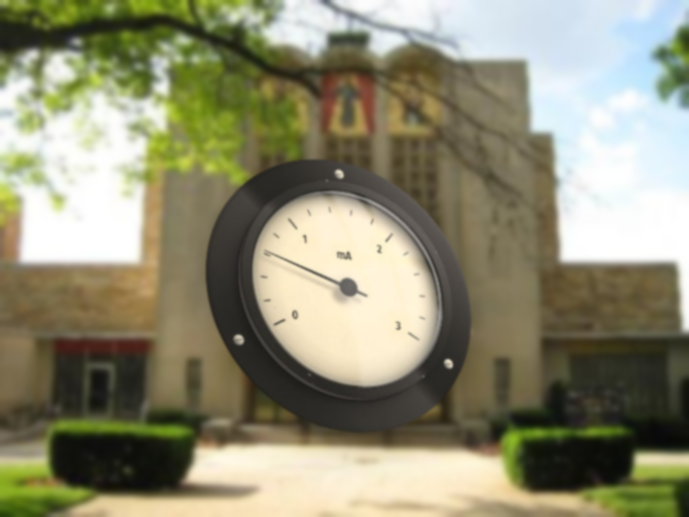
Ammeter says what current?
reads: 0.6 mA
